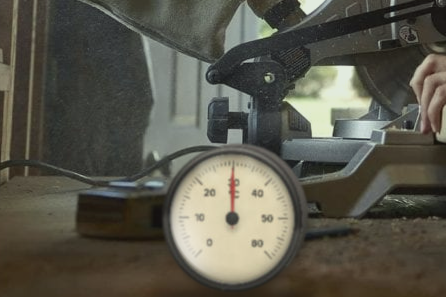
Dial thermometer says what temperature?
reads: 30 °C
